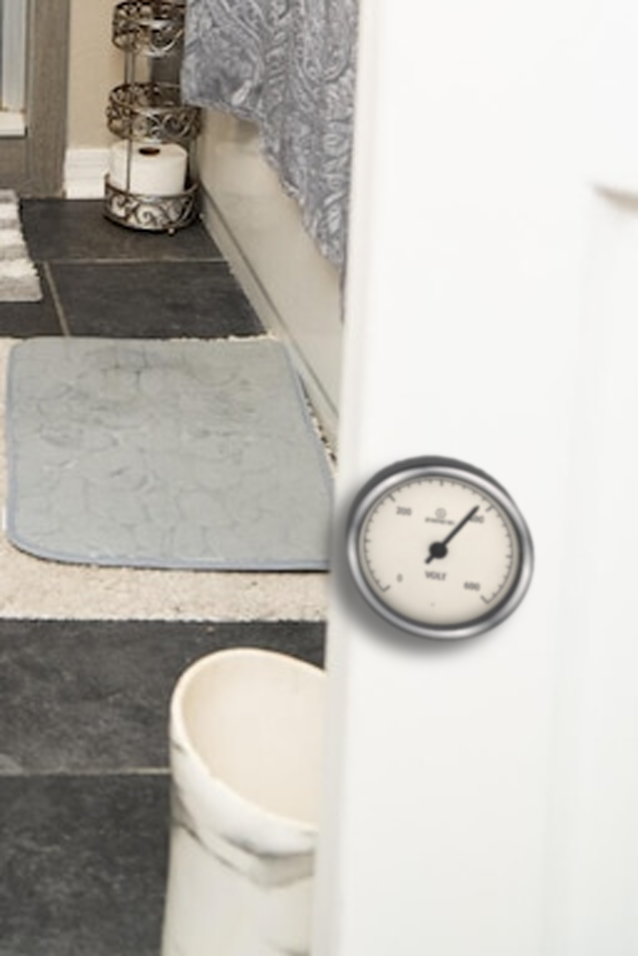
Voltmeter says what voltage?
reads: 380 V
